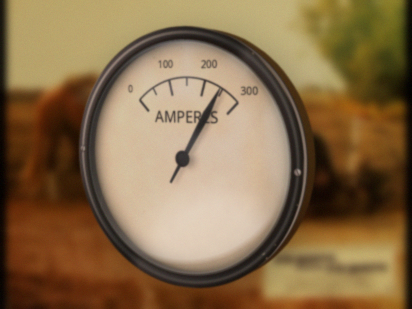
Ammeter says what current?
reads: 250 A
